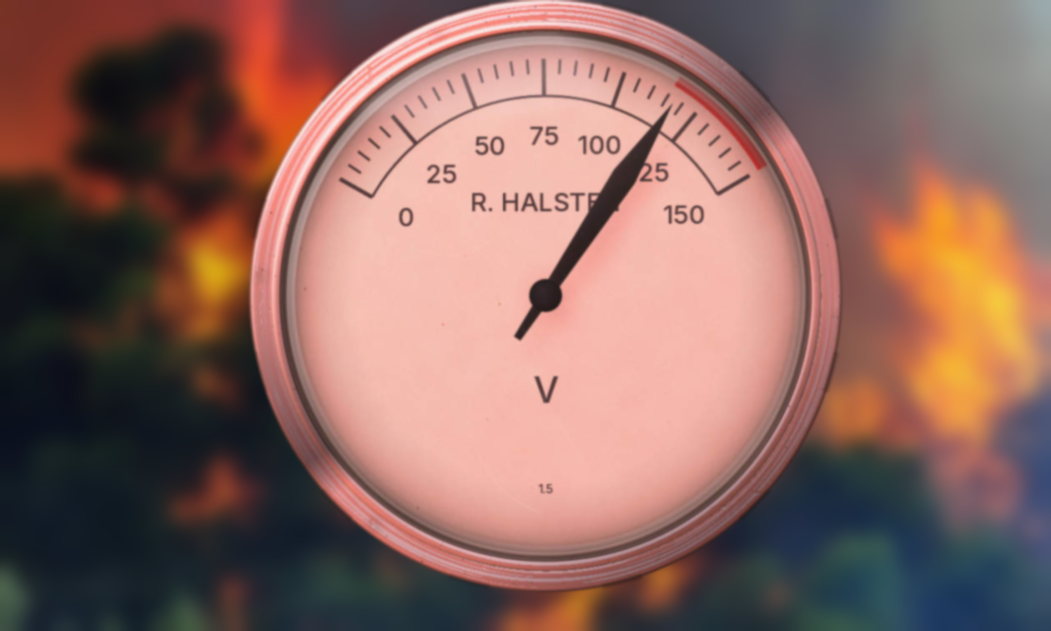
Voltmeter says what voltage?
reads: 117.5 V
